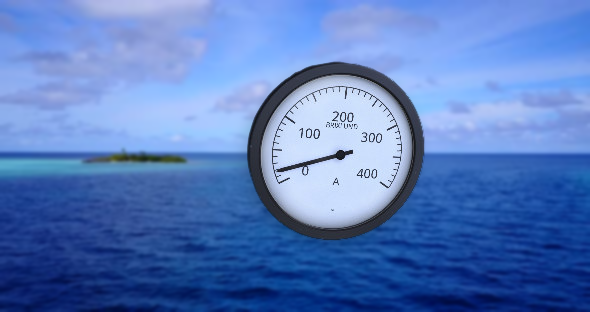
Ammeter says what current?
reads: 20 A
